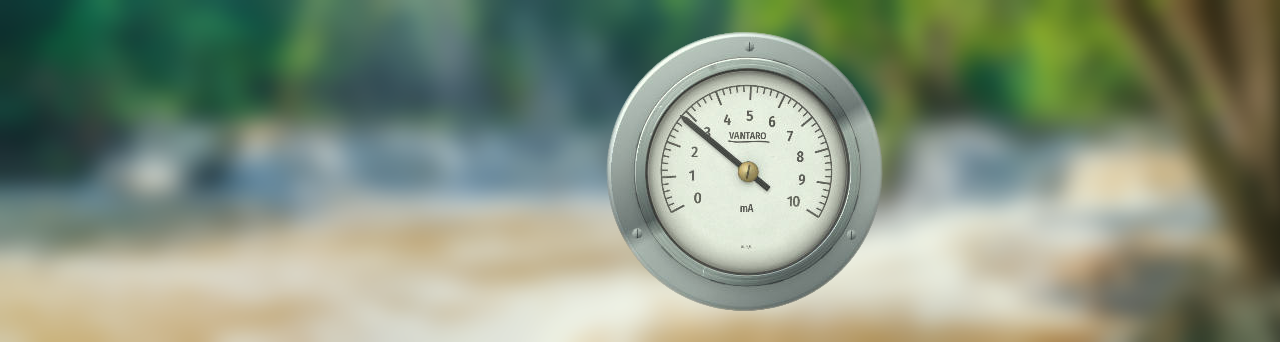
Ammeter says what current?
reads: 2.8 mA
